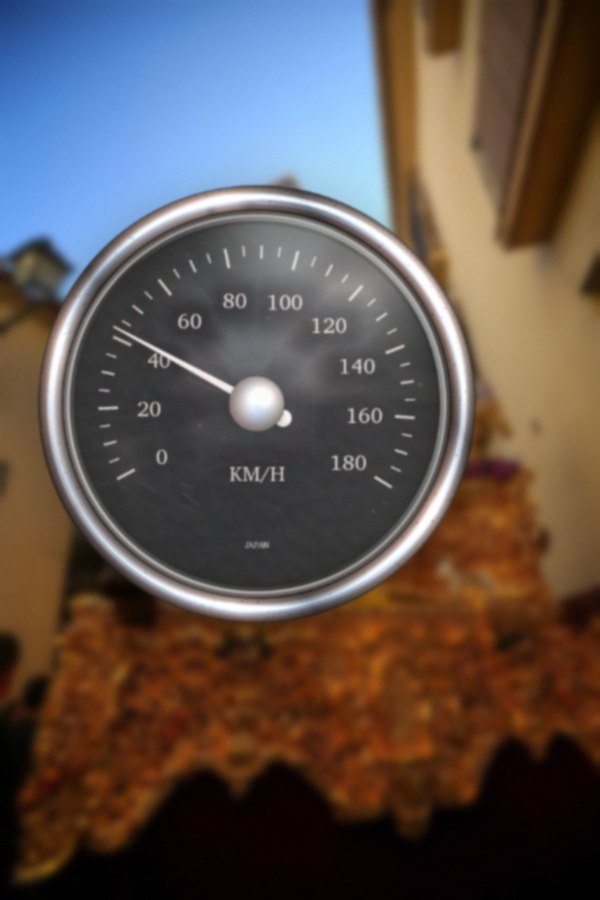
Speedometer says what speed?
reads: 42.5 km/h
